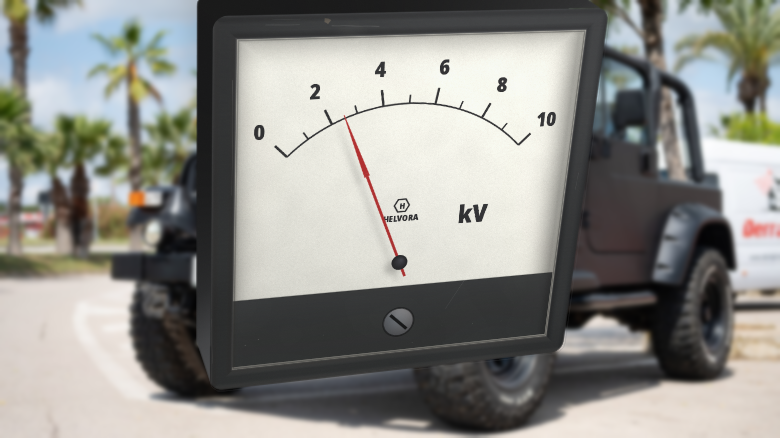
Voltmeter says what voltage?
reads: 2.5 kV
